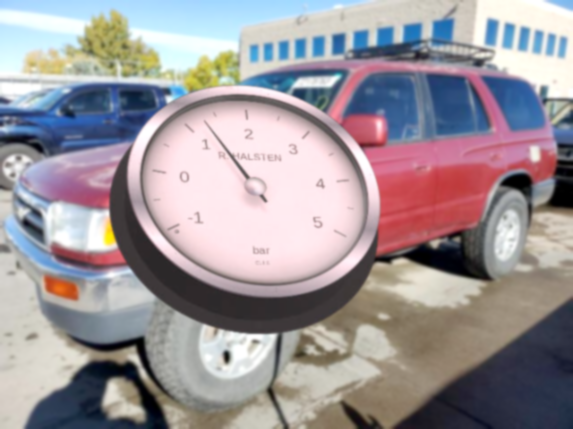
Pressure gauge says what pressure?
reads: 1.25 bar
